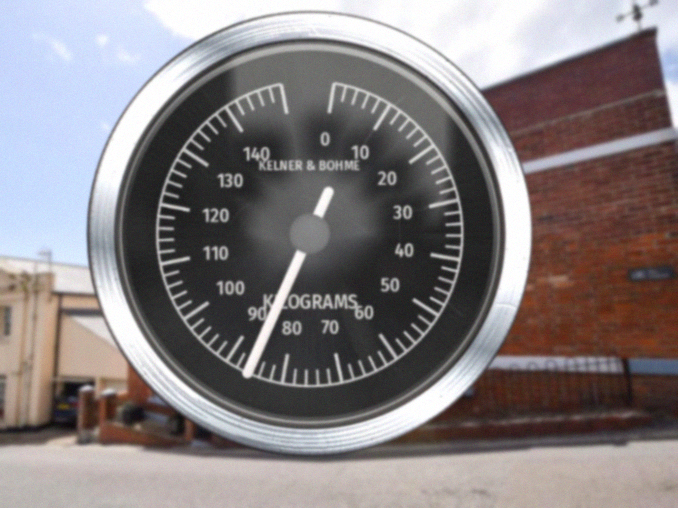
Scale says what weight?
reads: 86 kg
